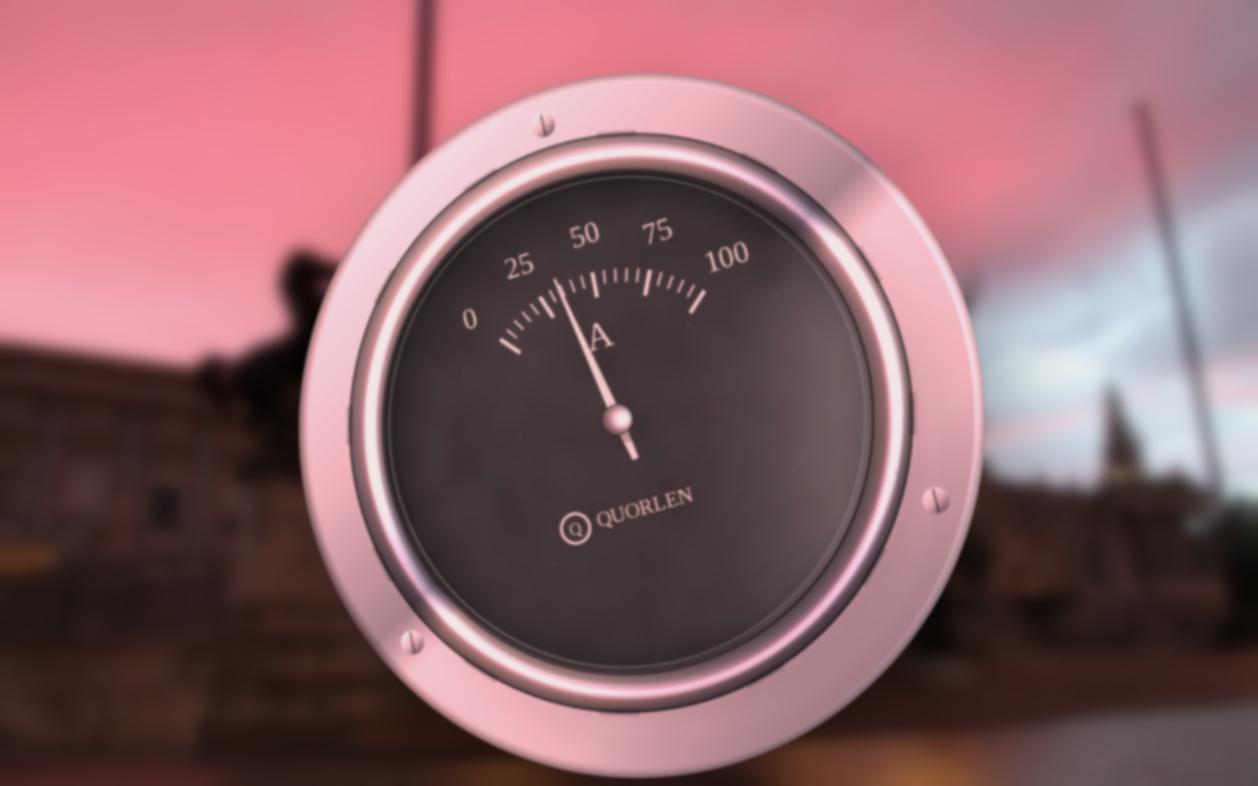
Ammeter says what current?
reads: 35 A
